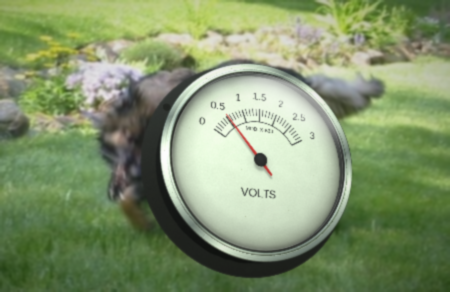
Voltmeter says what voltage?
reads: 0.5 V
